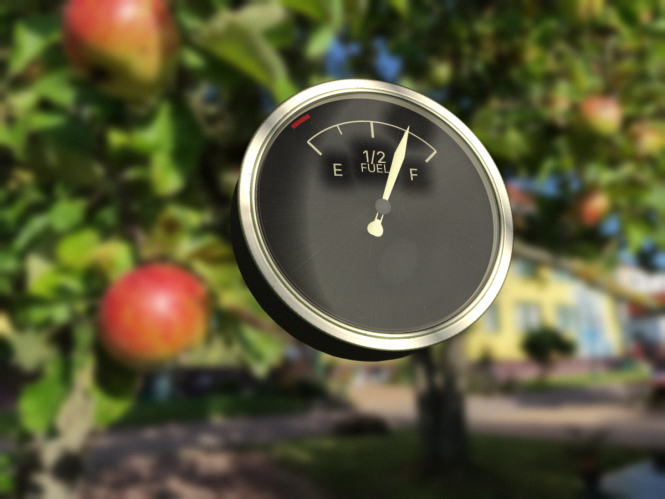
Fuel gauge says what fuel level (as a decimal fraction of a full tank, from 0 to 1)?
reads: 0.75
